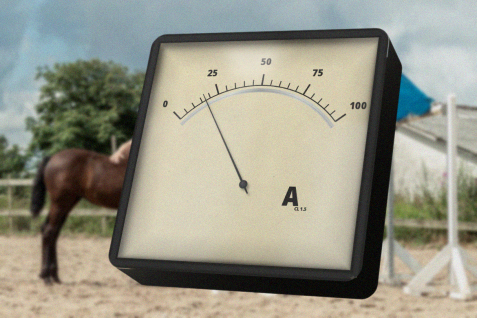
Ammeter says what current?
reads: 17.5 A
